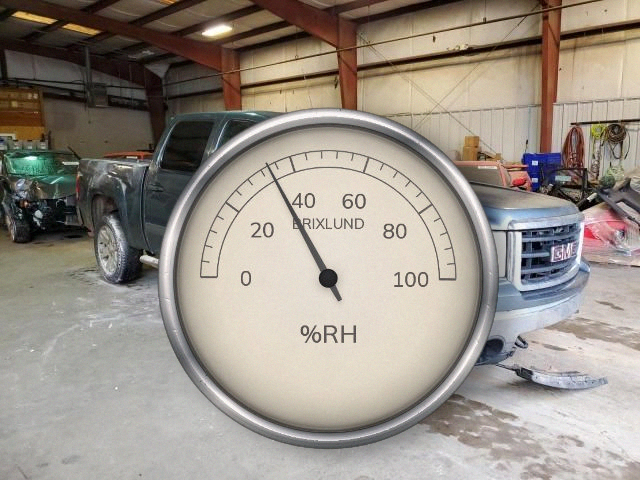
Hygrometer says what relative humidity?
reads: 34 %
